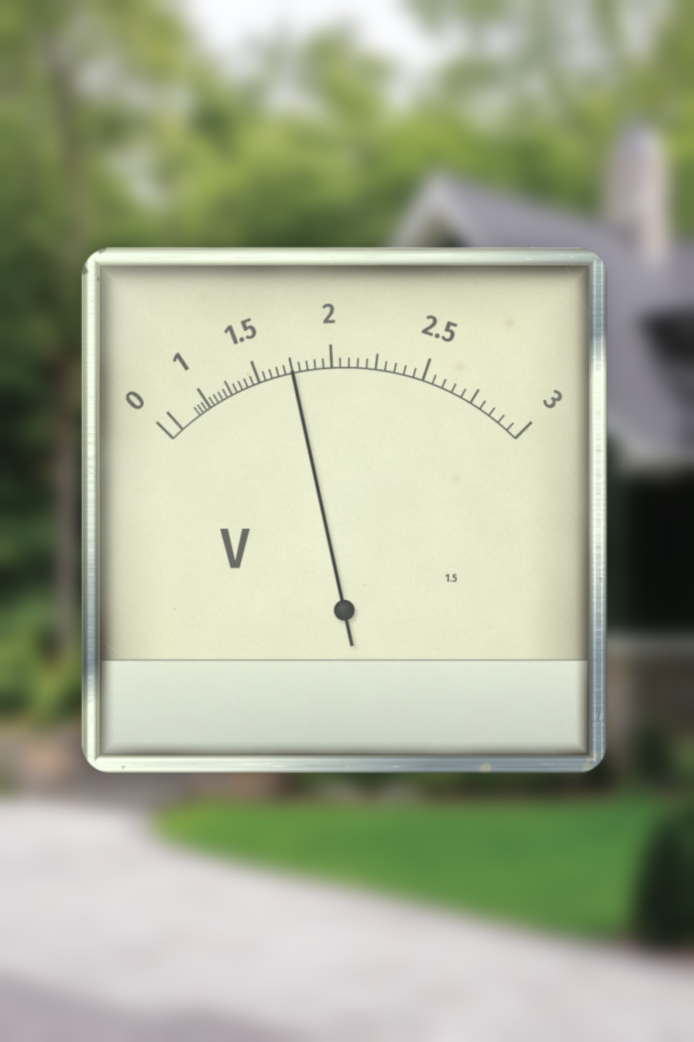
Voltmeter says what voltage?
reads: 1.75 V
